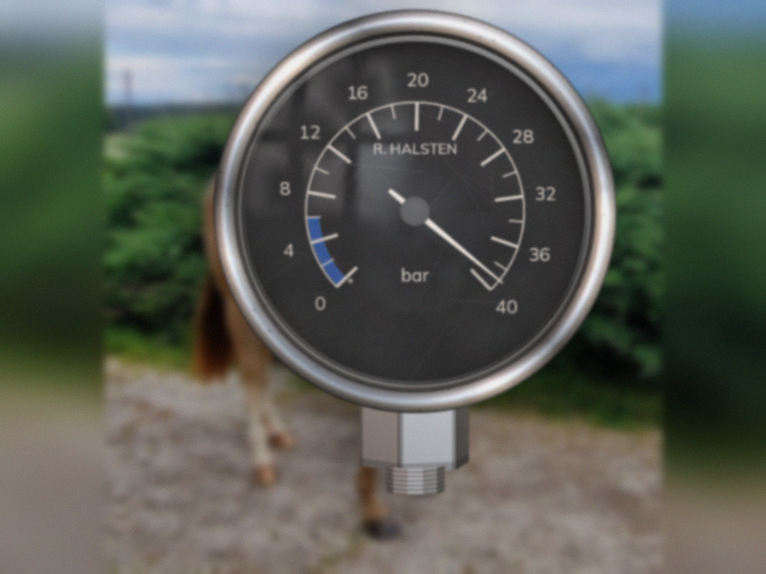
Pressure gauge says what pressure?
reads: 39 bar
